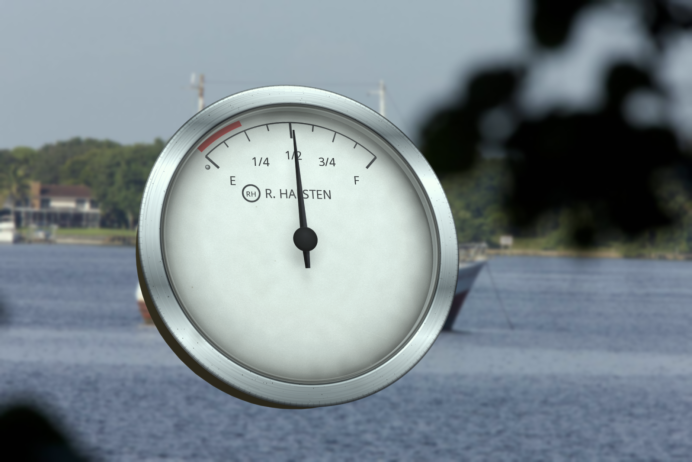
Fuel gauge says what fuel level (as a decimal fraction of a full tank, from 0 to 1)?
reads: 0.5
